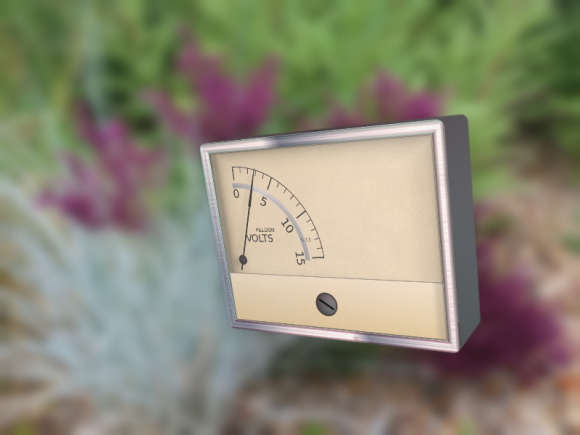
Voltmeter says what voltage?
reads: 3 V
